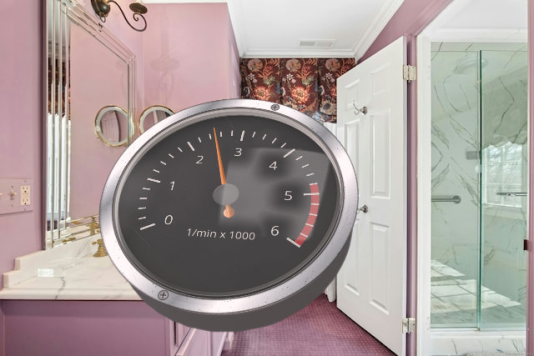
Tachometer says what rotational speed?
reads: 2500 rpm
